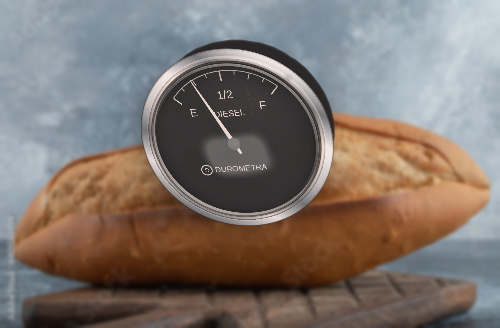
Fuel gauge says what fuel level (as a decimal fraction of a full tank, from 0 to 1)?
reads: 0.25
